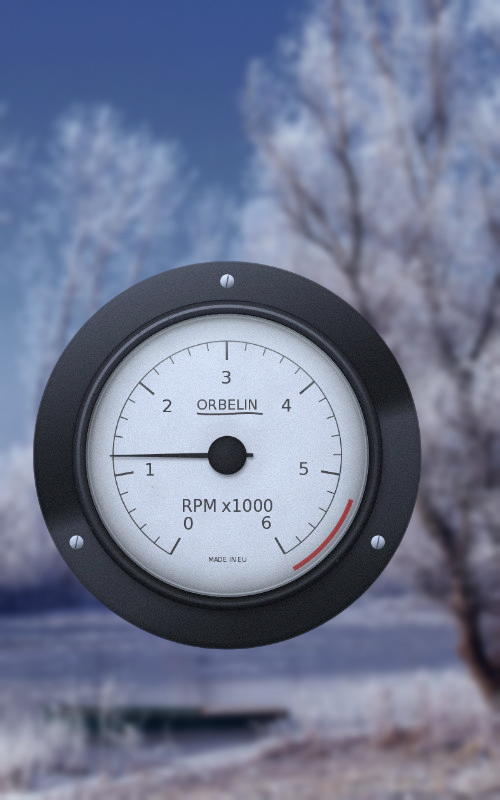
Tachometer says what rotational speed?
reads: 1200 rpm
